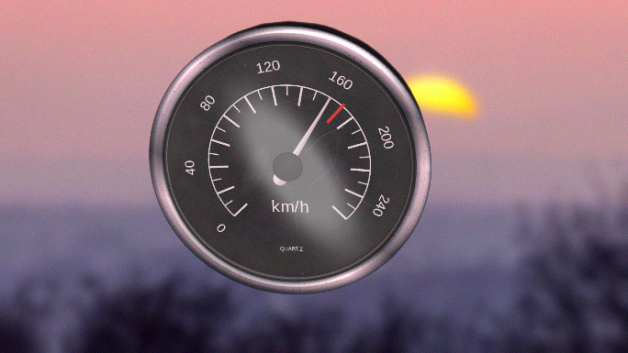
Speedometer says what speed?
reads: 160 km/h
